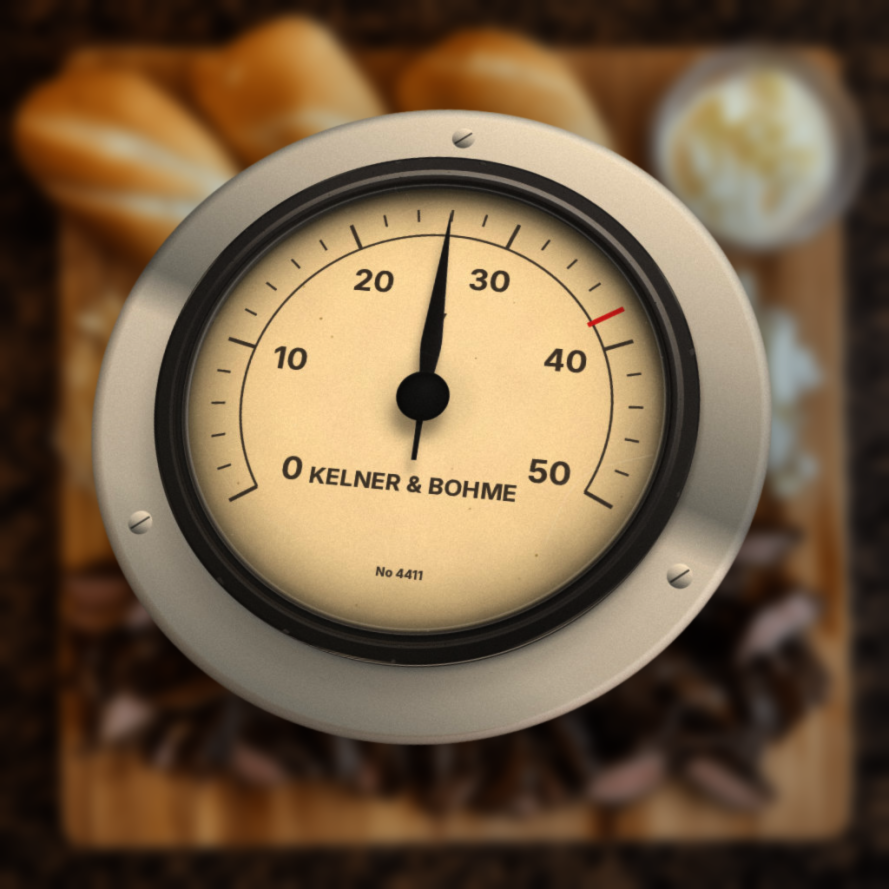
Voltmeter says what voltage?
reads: 26 V
